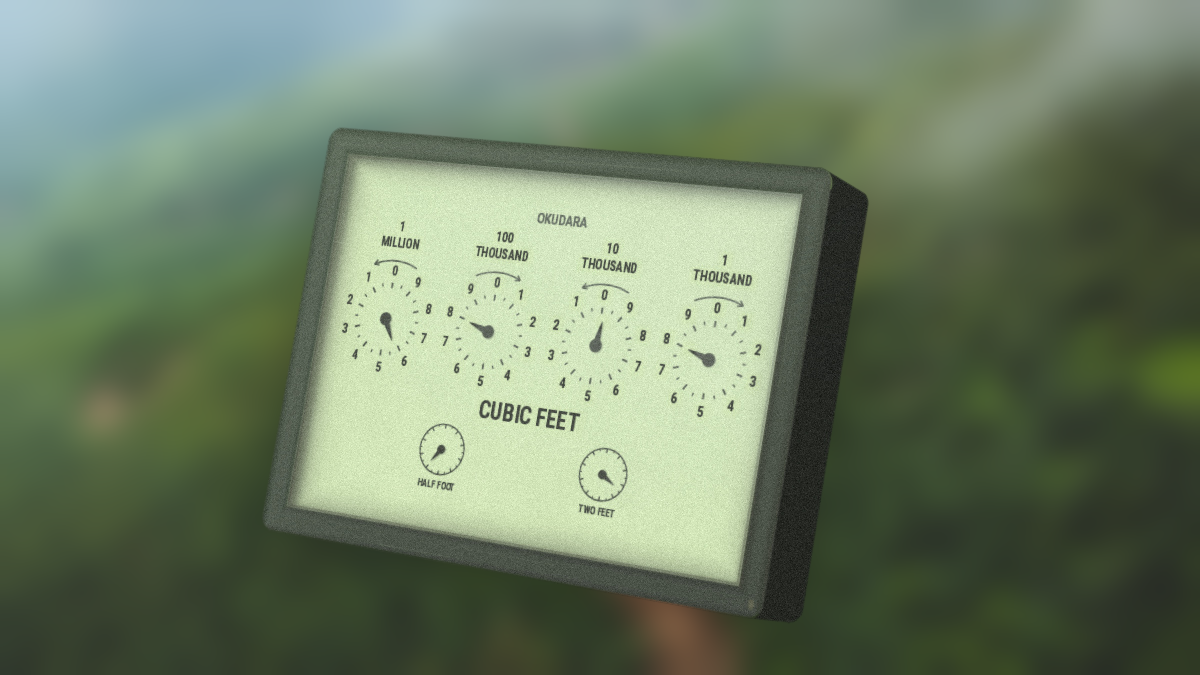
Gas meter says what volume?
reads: 579800 ft³
